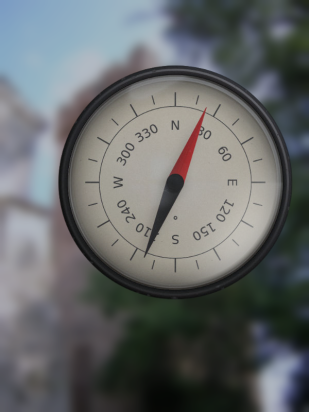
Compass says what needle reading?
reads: 22.5 °
